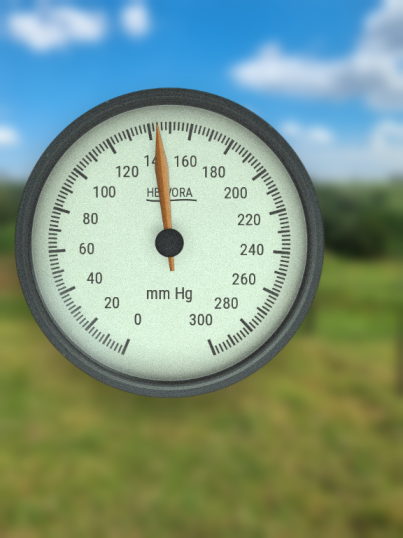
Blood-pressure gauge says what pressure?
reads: 144 mmHg
